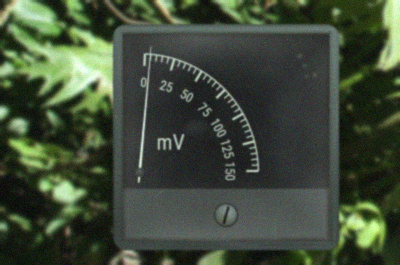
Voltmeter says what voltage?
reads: 5 mV
